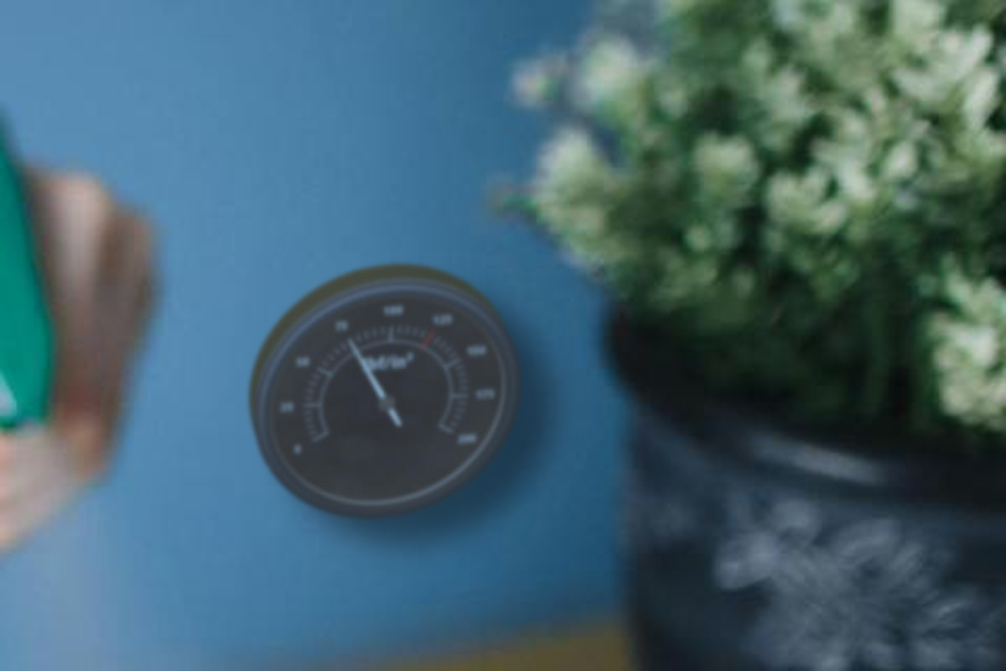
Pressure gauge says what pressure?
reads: 75 psi
